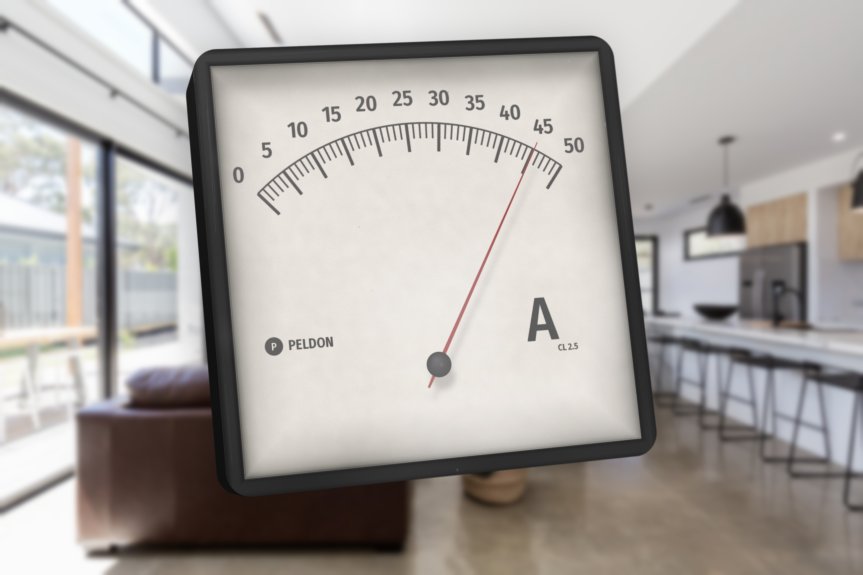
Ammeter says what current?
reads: 45 A
